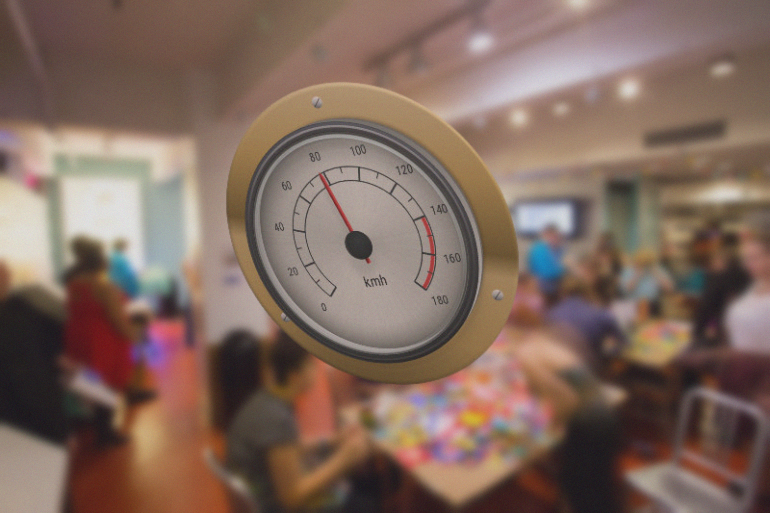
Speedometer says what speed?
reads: 80 km/h
